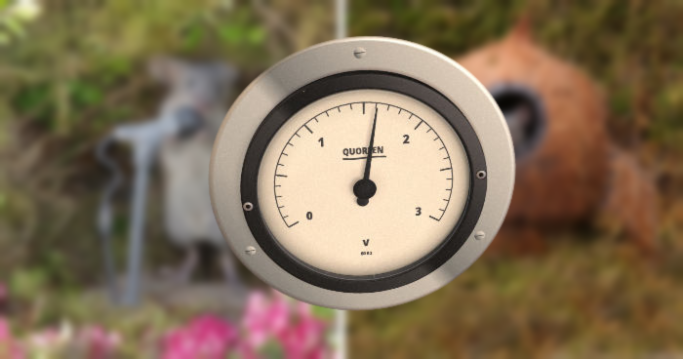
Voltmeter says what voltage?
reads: 1.6 V
